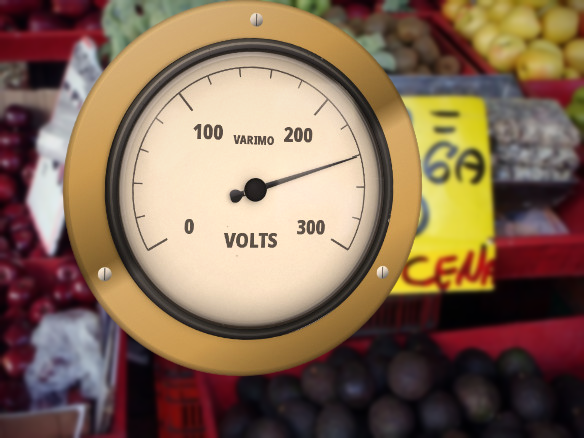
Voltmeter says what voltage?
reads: 240 V
